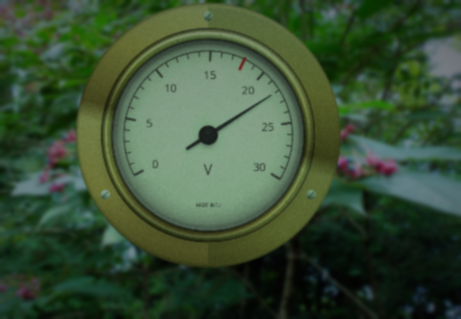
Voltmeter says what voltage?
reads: 22 V
